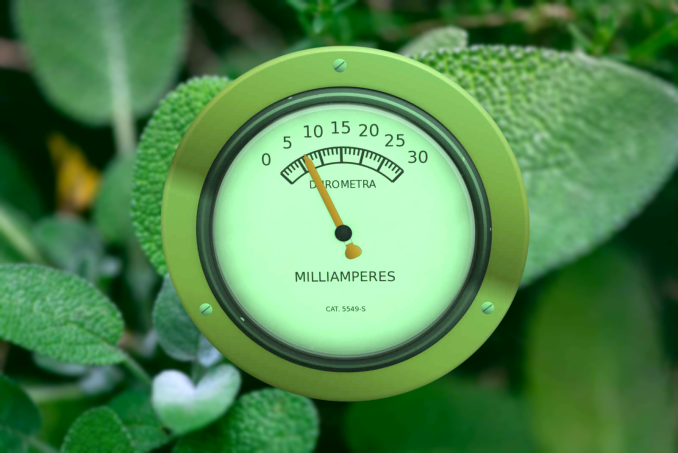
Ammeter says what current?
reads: 7 mA
